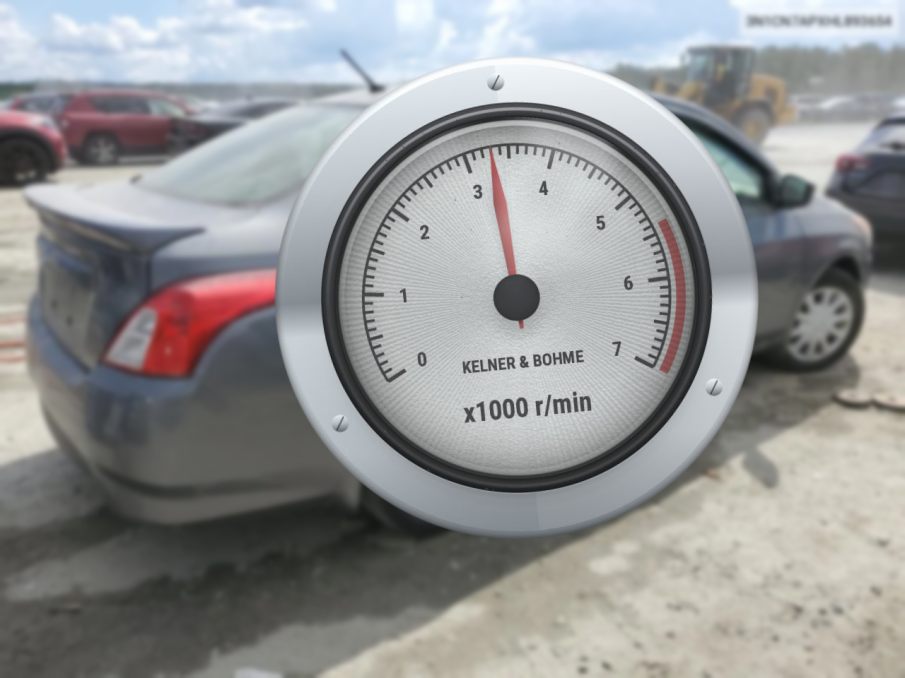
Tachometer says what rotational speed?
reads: 3300 rpm
